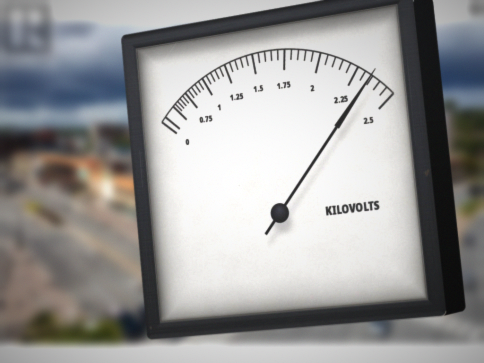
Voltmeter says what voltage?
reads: 2.35 kV
